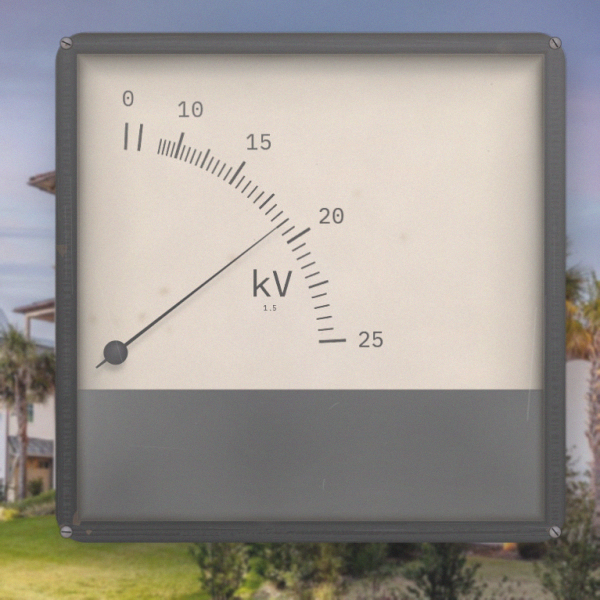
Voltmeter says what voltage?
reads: 19 kV
